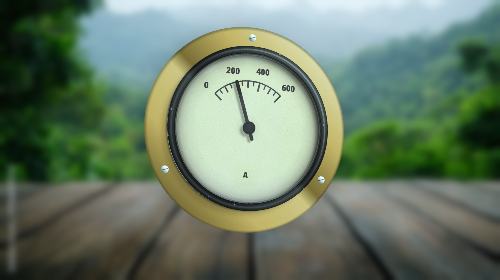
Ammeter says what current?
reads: 200 A
